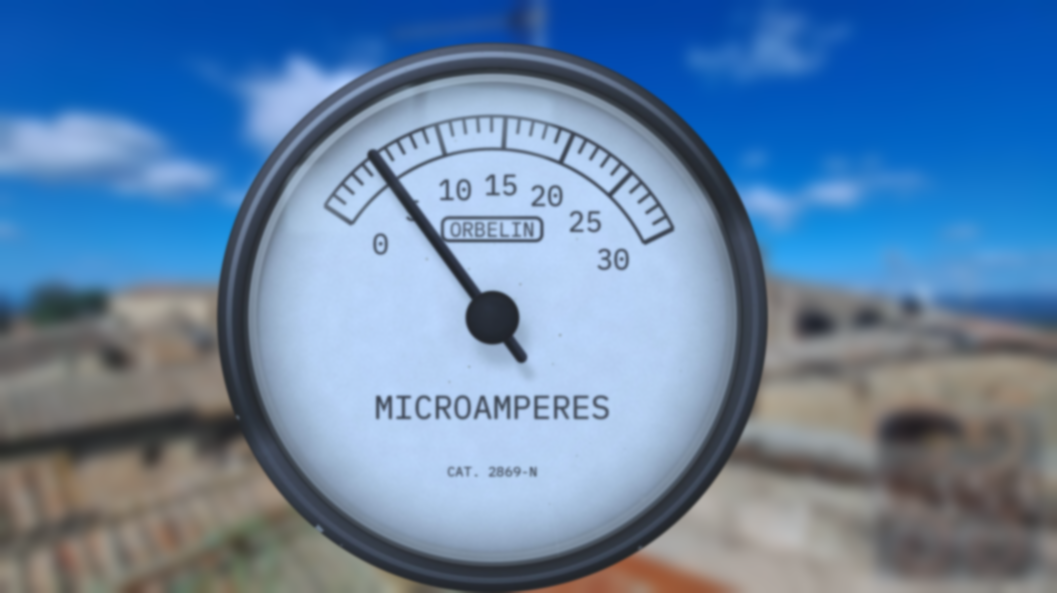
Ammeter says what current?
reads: 5 µA
